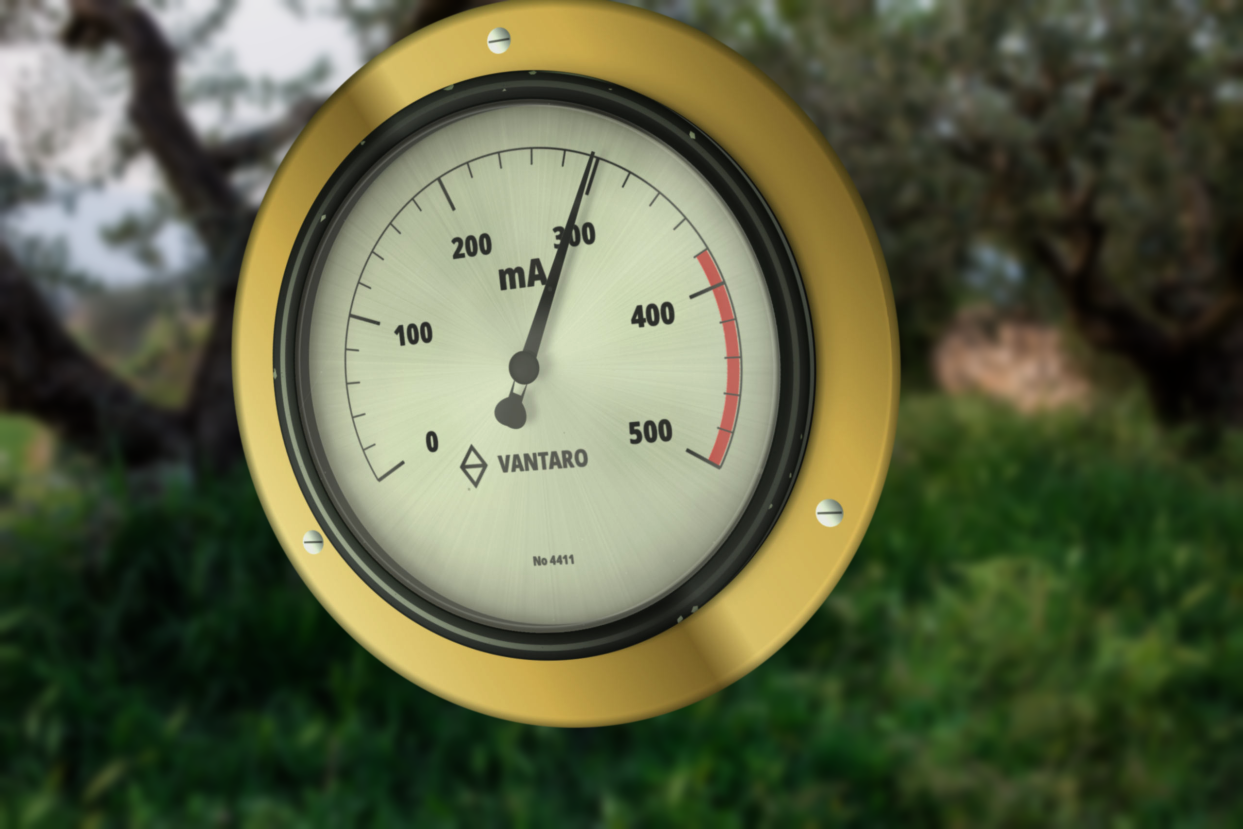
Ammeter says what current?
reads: 300 mA
